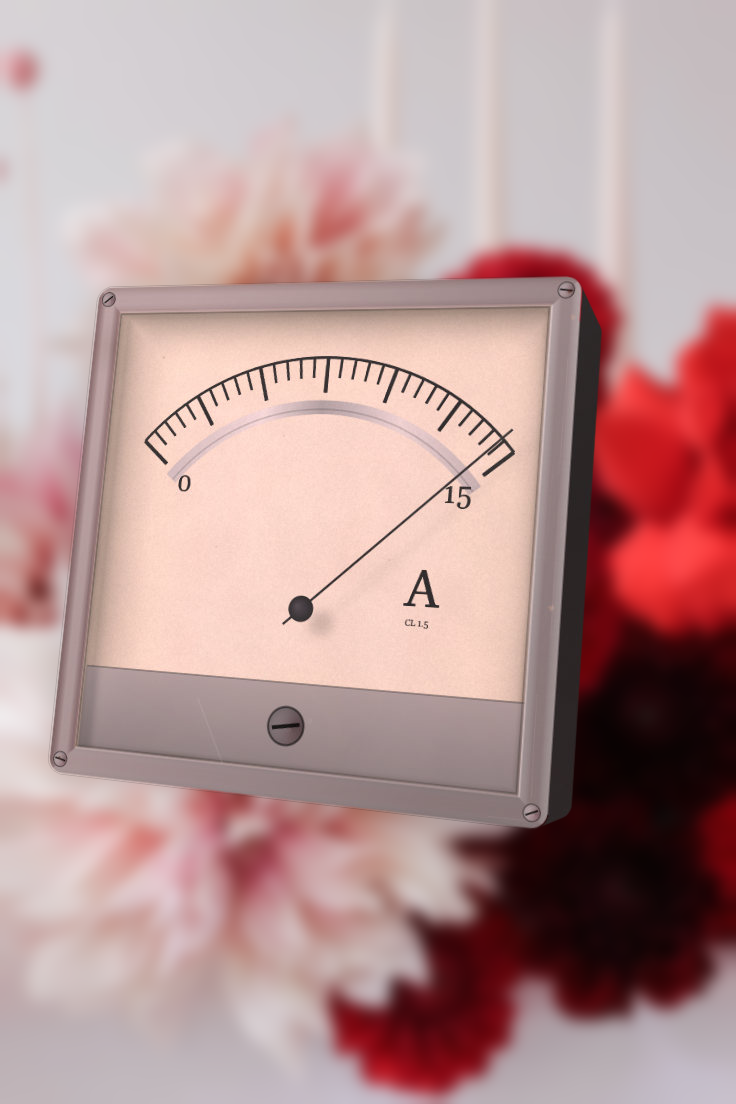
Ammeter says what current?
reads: 14.5 A
